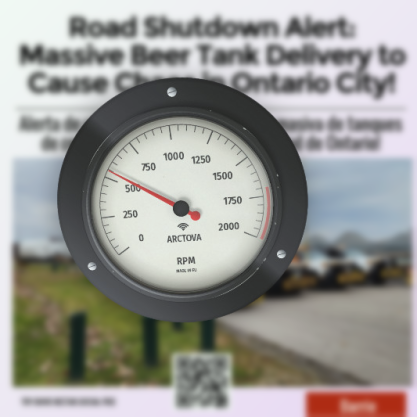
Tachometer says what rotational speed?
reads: 550 rpm
